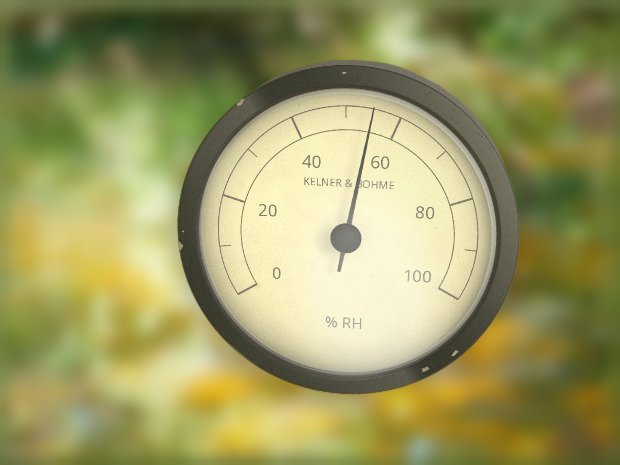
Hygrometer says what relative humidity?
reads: 55 %
